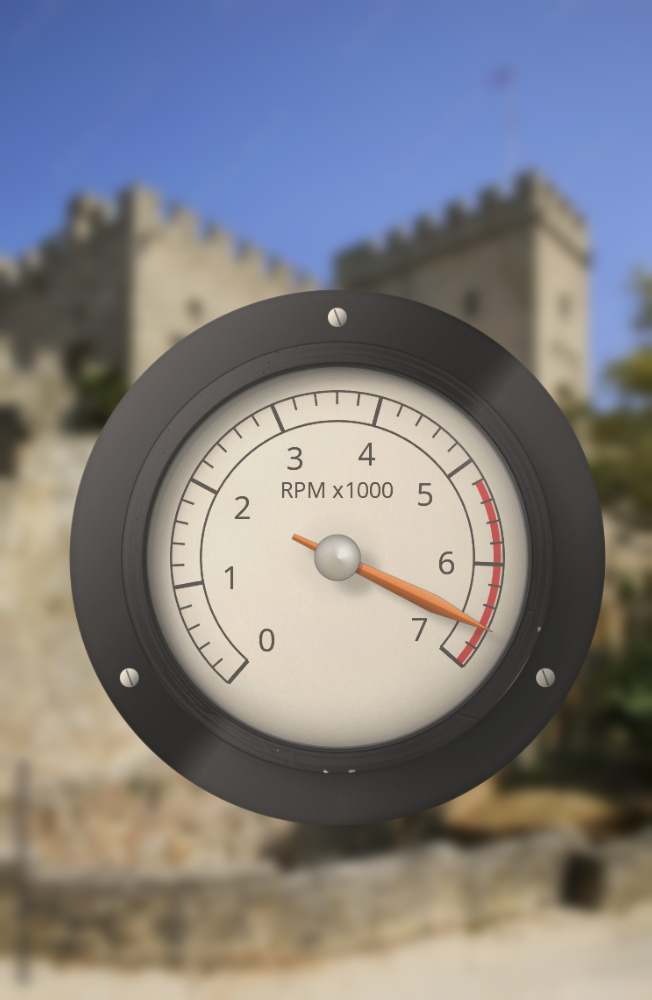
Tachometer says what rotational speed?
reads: 6600 rpm
